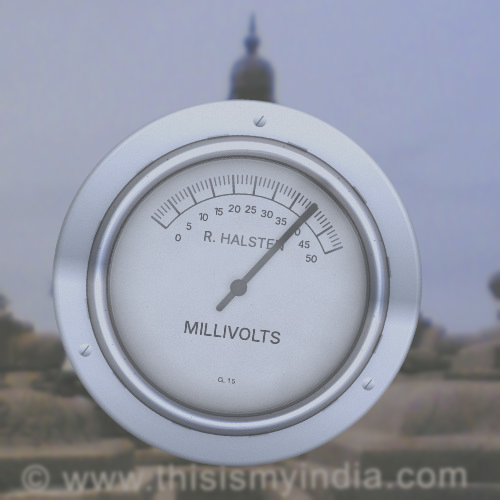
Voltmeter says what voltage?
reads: 39 mV
